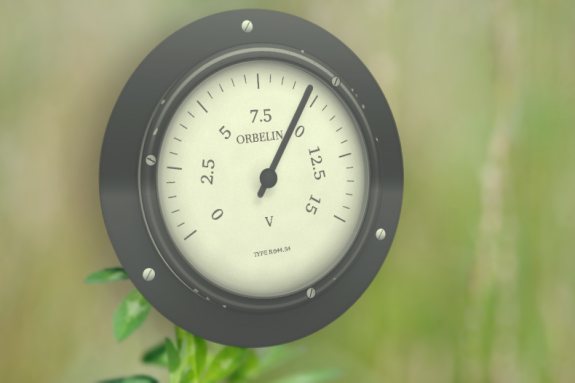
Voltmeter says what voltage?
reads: 9.5 V
